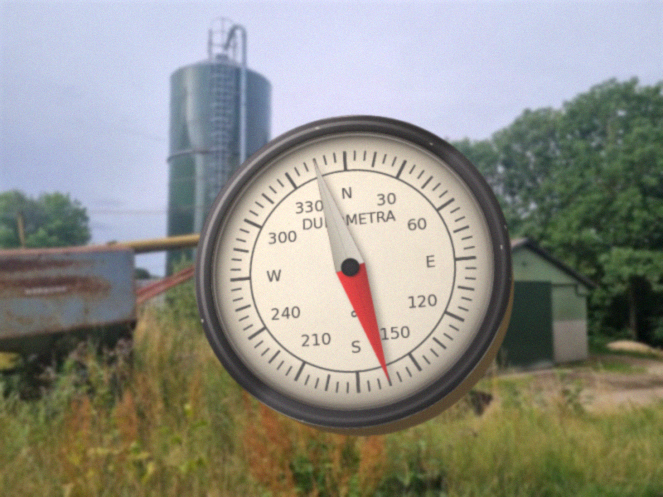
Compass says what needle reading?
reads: 165 °
